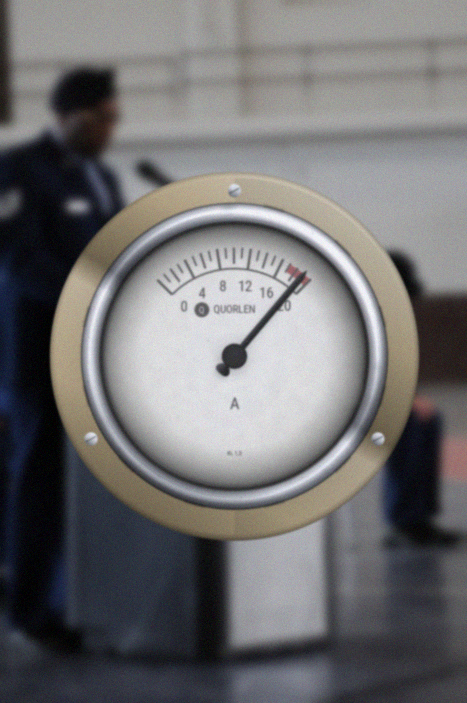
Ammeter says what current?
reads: 19 A
